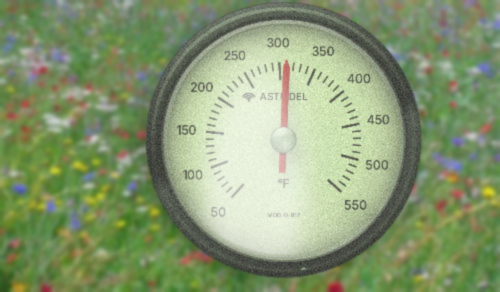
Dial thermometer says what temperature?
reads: 310 °F
